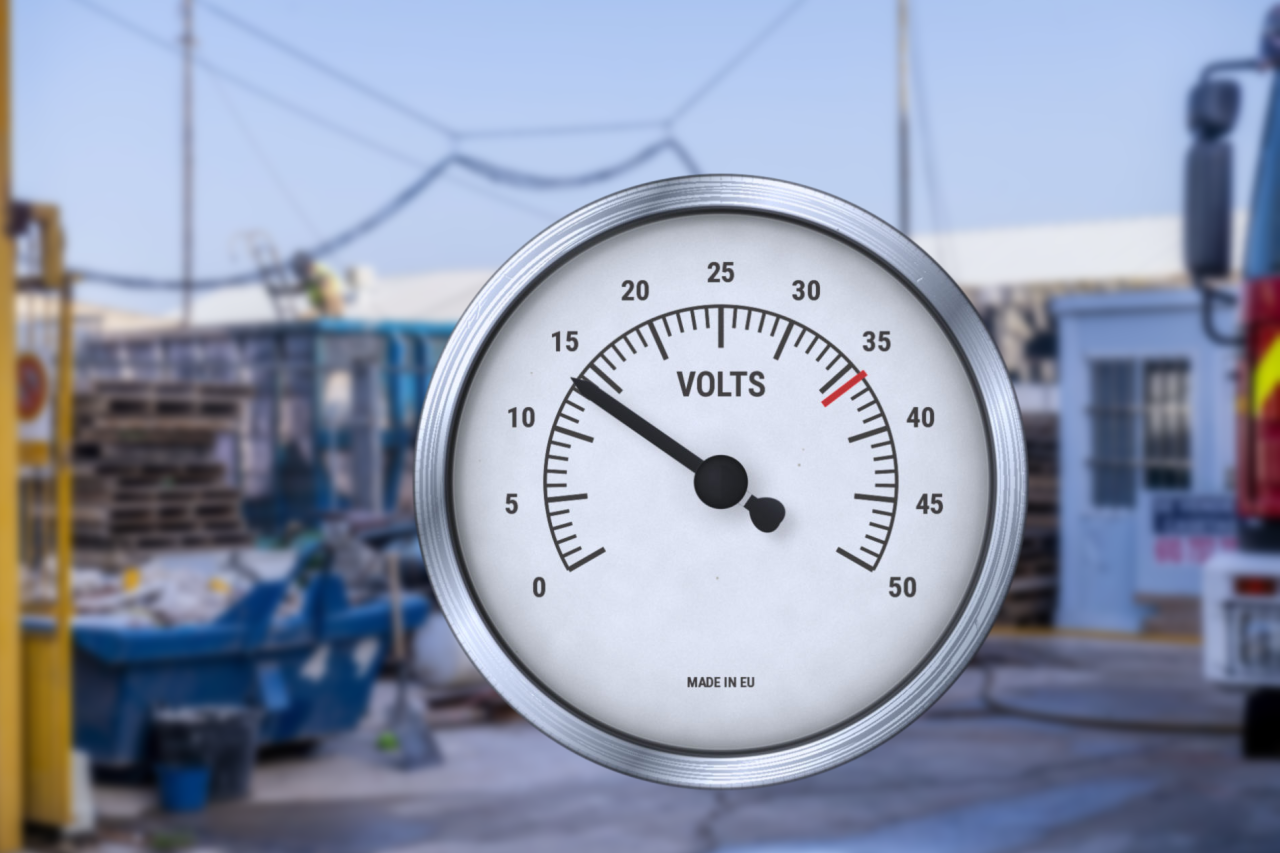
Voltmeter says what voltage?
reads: 13.5 V
